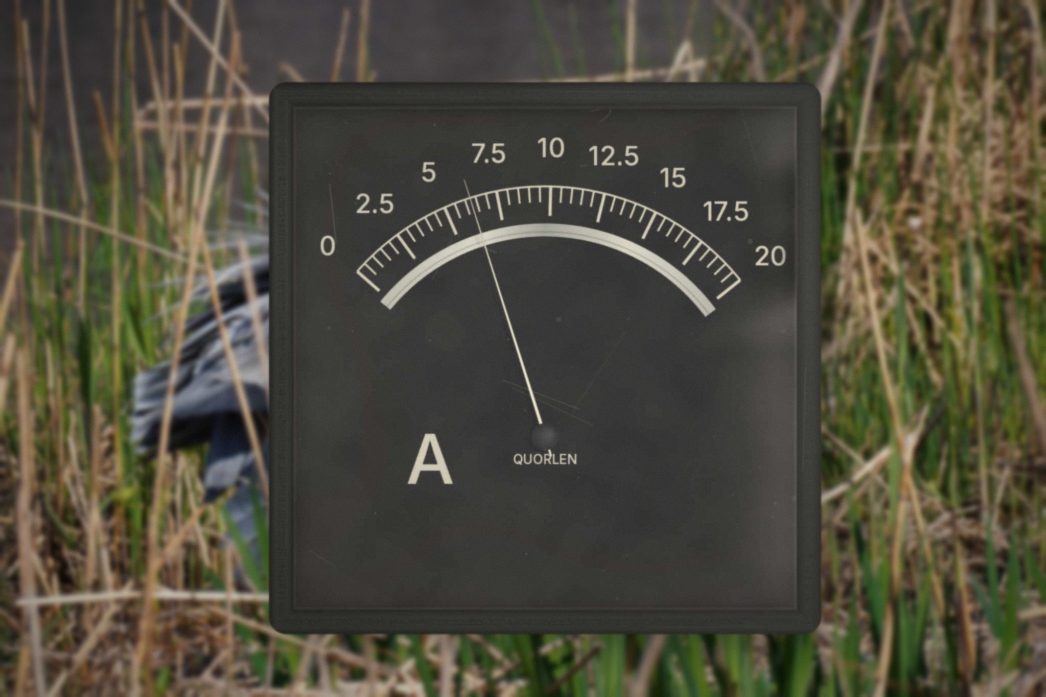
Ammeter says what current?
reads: 6.25 A
